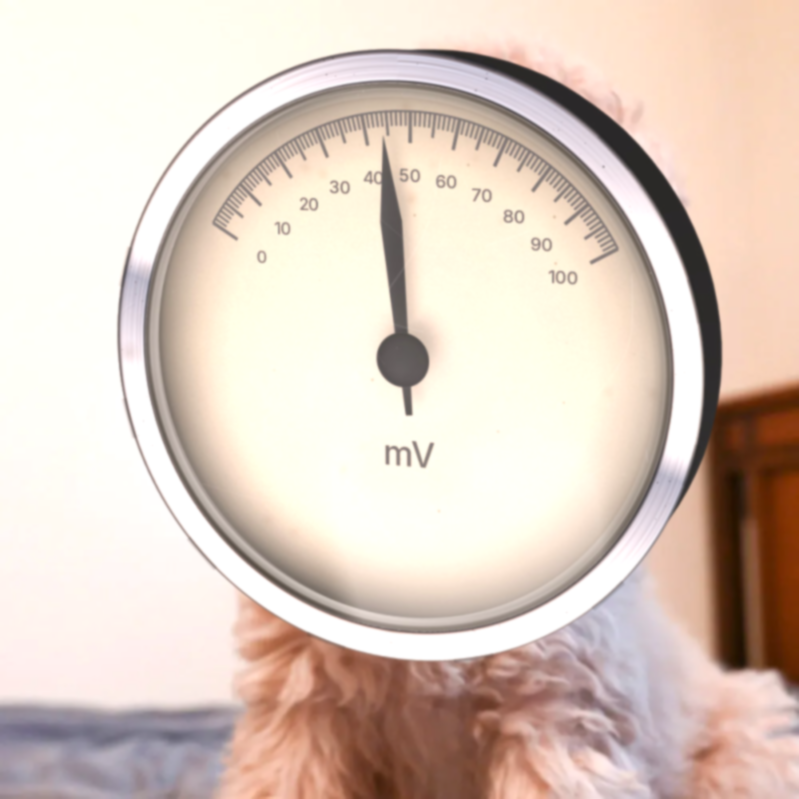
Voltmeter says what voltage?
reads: 45 mV
